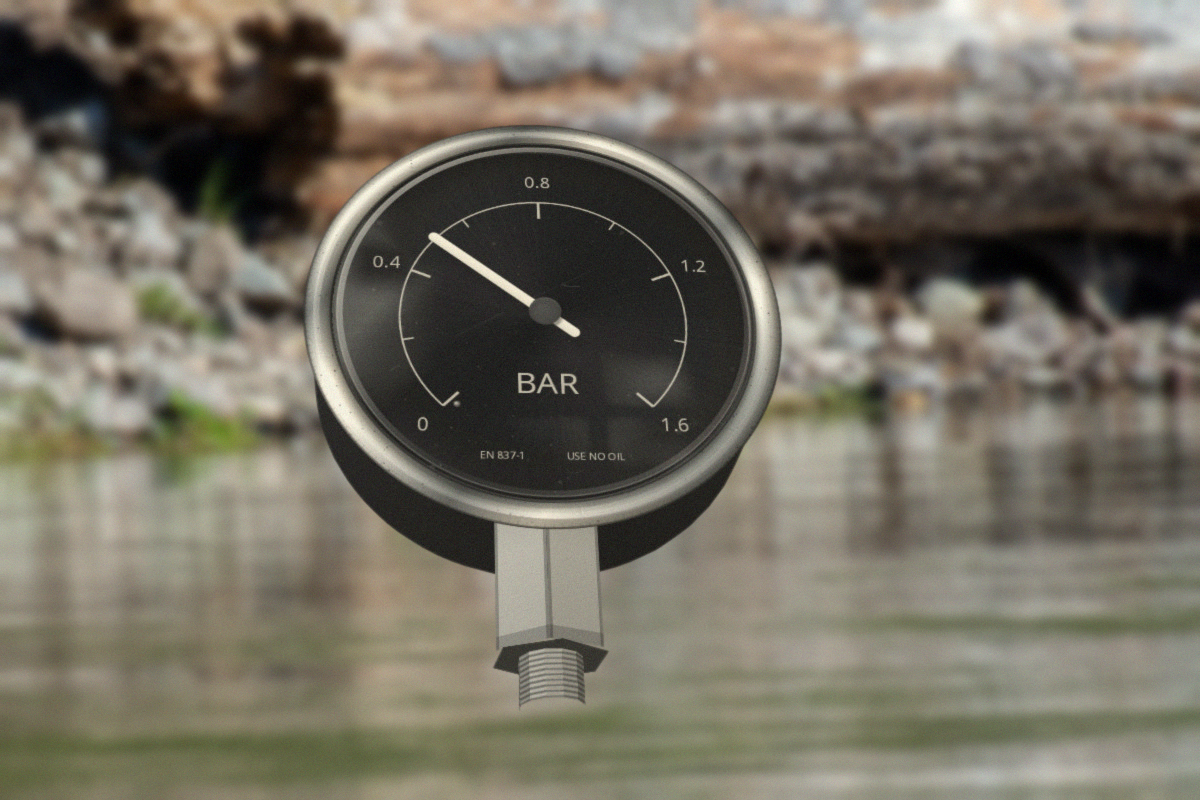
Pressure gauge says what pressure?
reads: 0.5 bar
